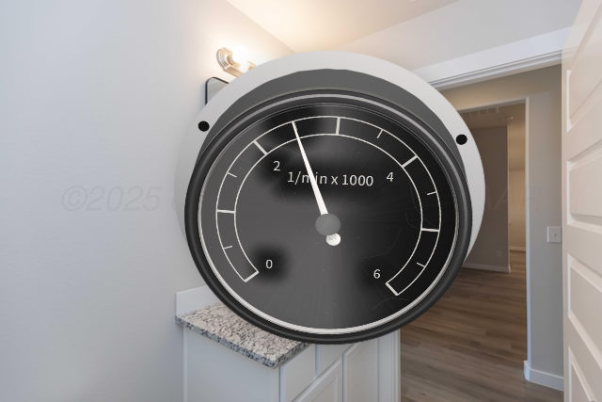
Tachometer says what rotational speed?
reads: 2500 rpm
